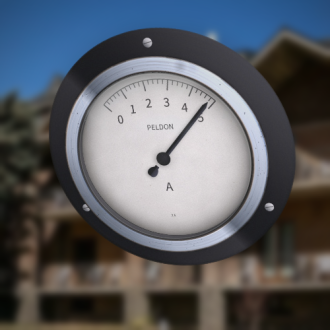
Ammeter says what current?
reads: 4.8 A
